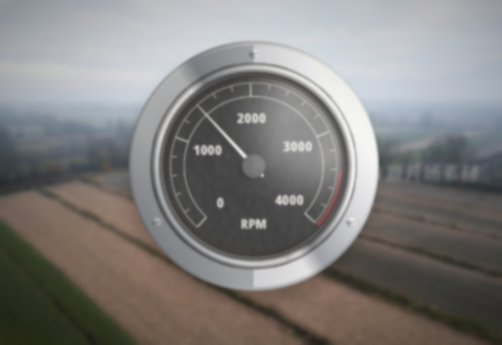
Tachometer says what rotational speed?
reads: 1400 rpm
